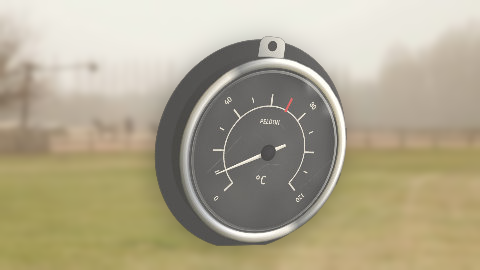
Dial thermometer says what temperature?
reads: 10 °C
